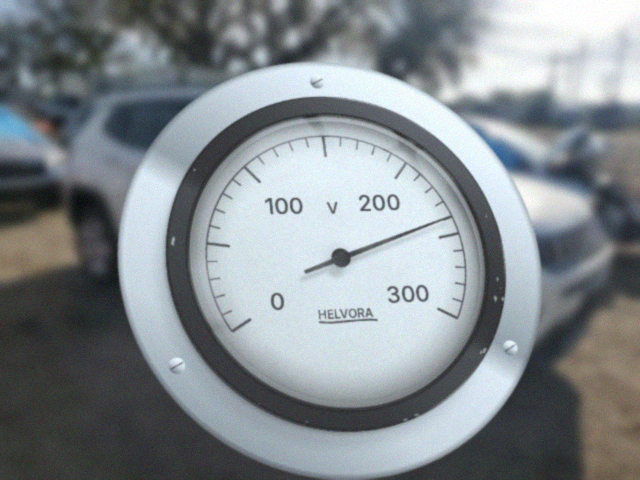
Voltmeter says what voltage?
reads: 240 V
